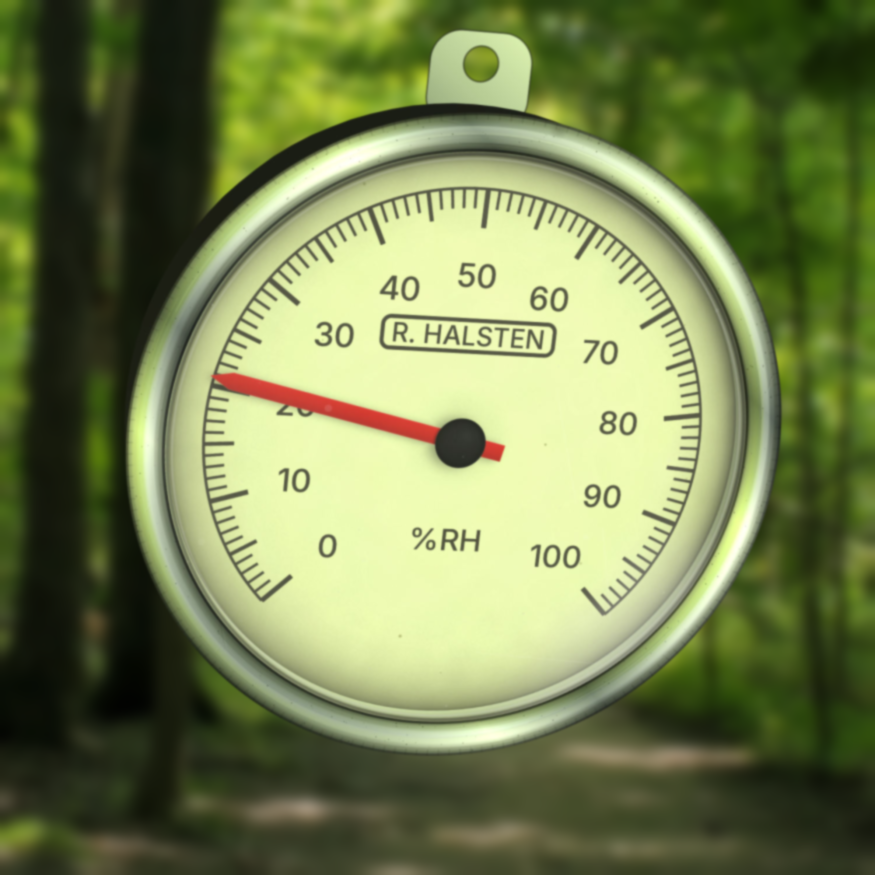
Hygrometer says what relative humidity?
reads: 21 %
